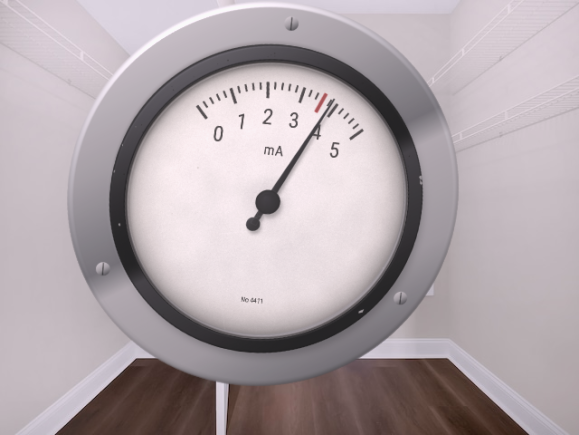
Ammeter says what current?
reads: 3.8 mA
